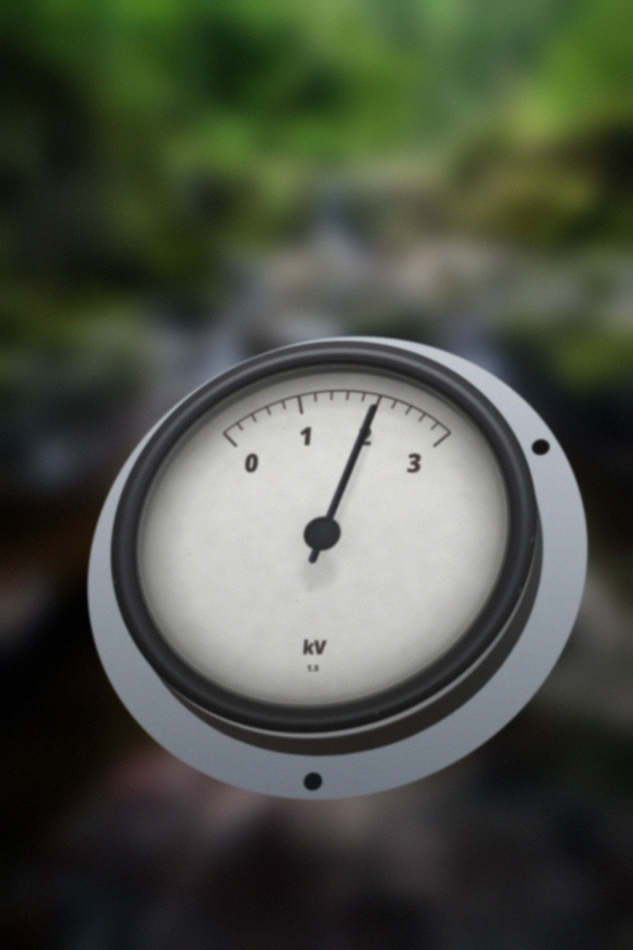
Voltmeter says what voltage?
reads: 2 kV
